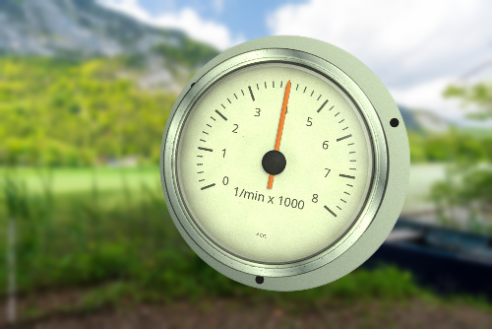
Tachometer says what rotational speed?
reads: 4000 rpm
